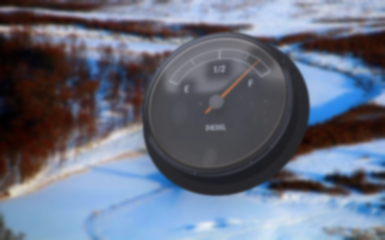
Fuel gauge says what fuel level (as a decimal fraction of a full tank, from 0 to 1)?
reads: 0.875
